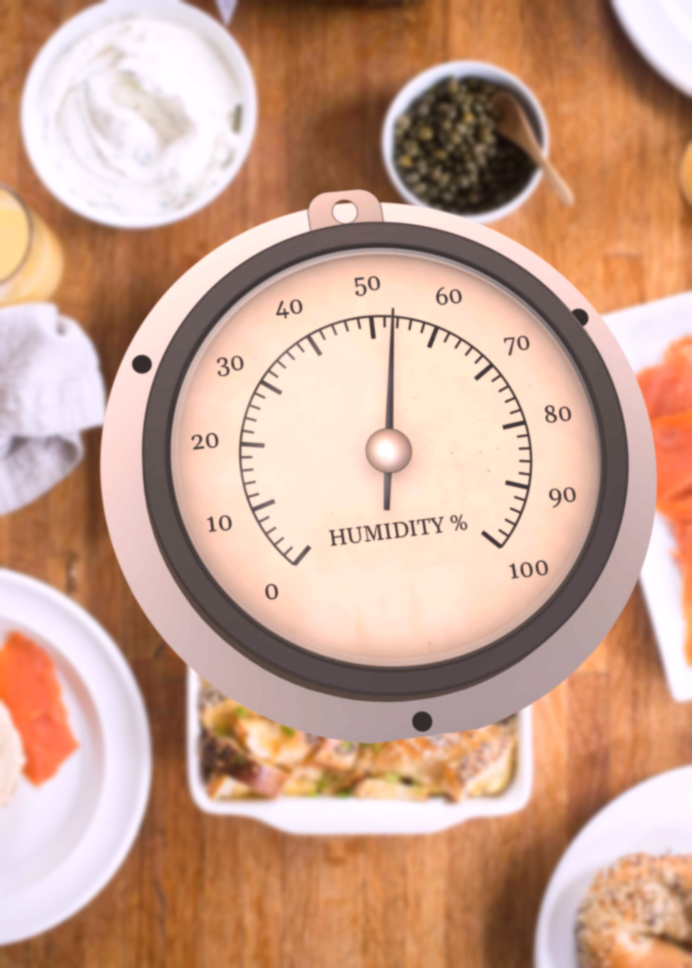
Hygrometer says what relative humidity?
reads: 53 %
